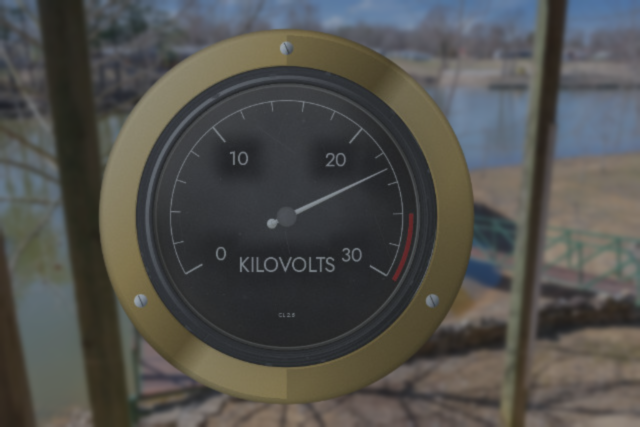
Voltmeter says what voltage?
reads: 23 kV
